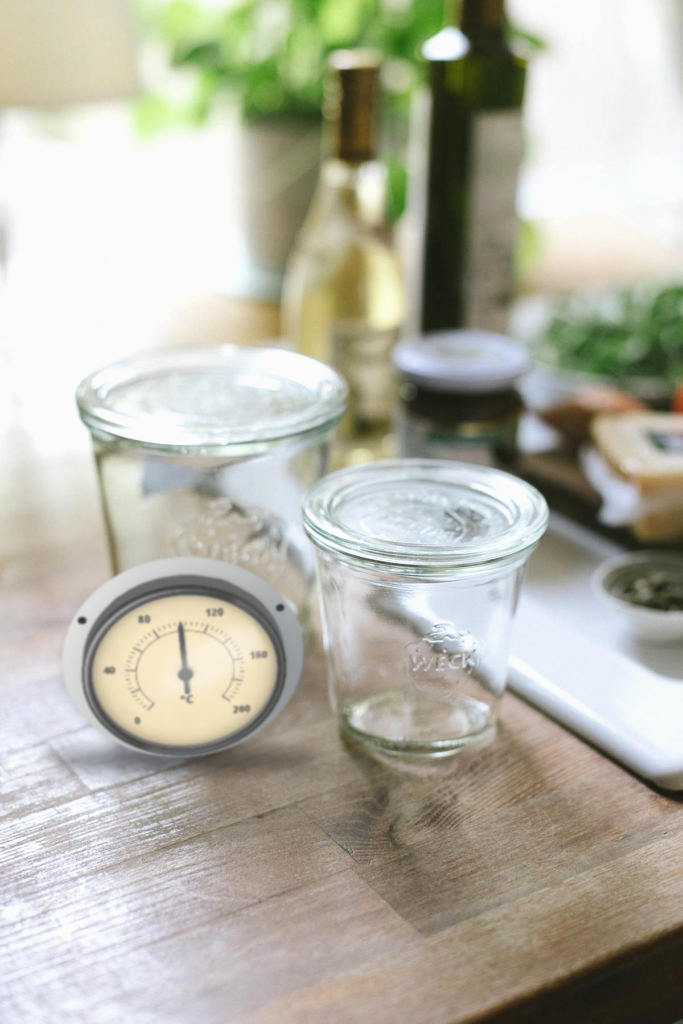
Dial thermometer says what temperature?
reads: 100 °C
